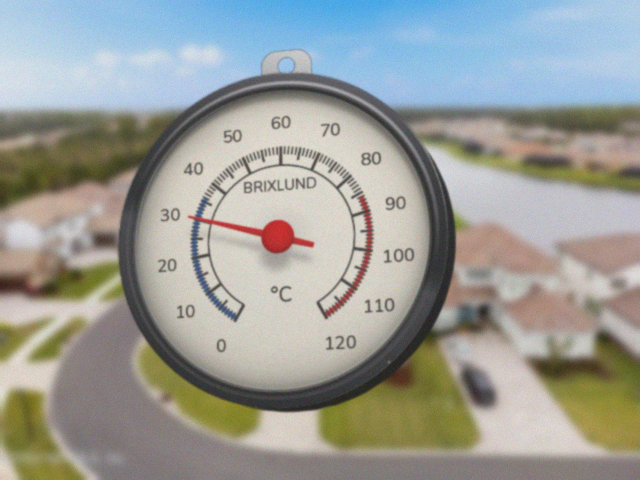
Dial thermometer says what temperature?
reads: 30 °C
